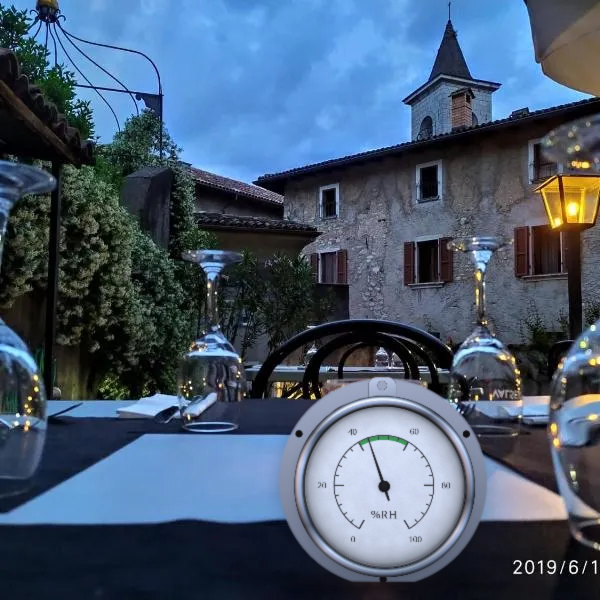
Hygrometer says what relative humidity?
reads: 44 %
